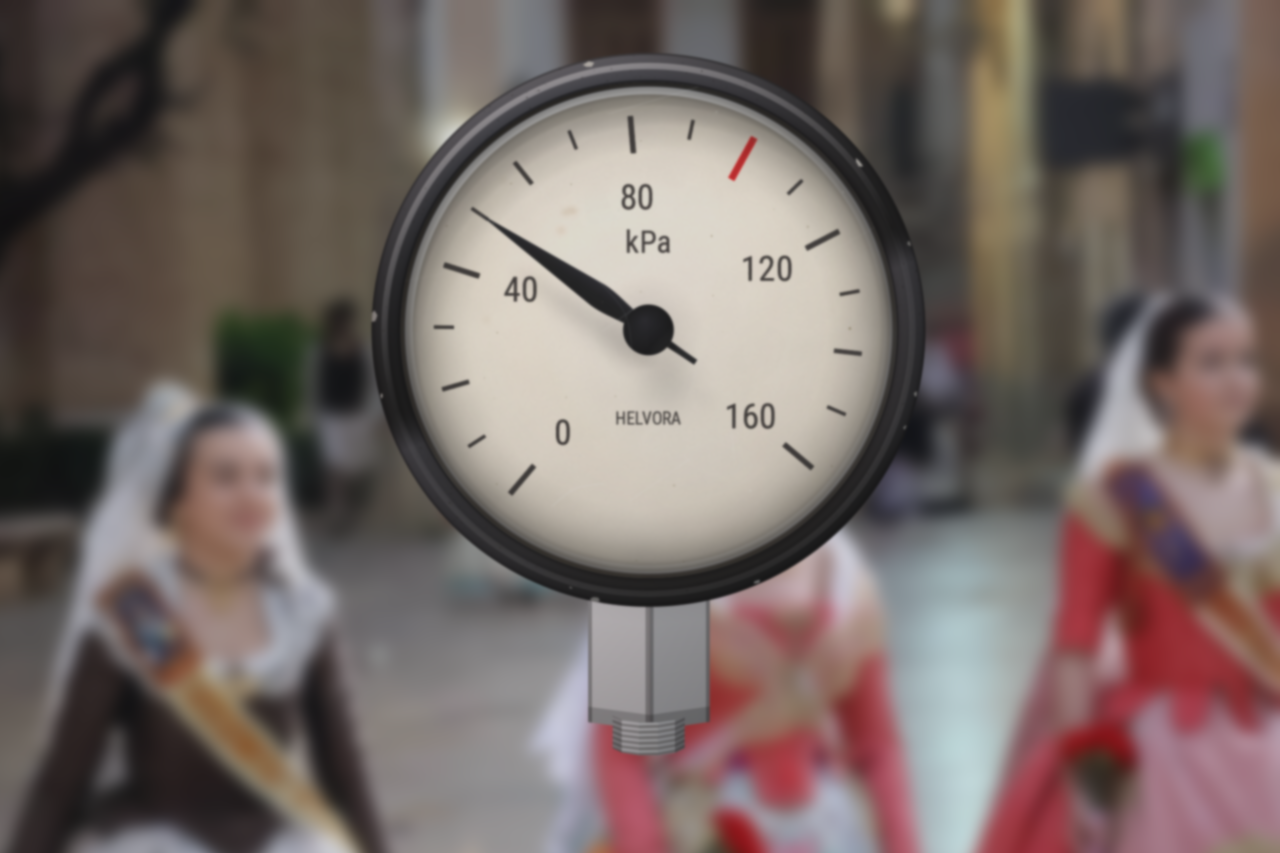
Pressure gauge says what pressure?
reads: 50 kPa
